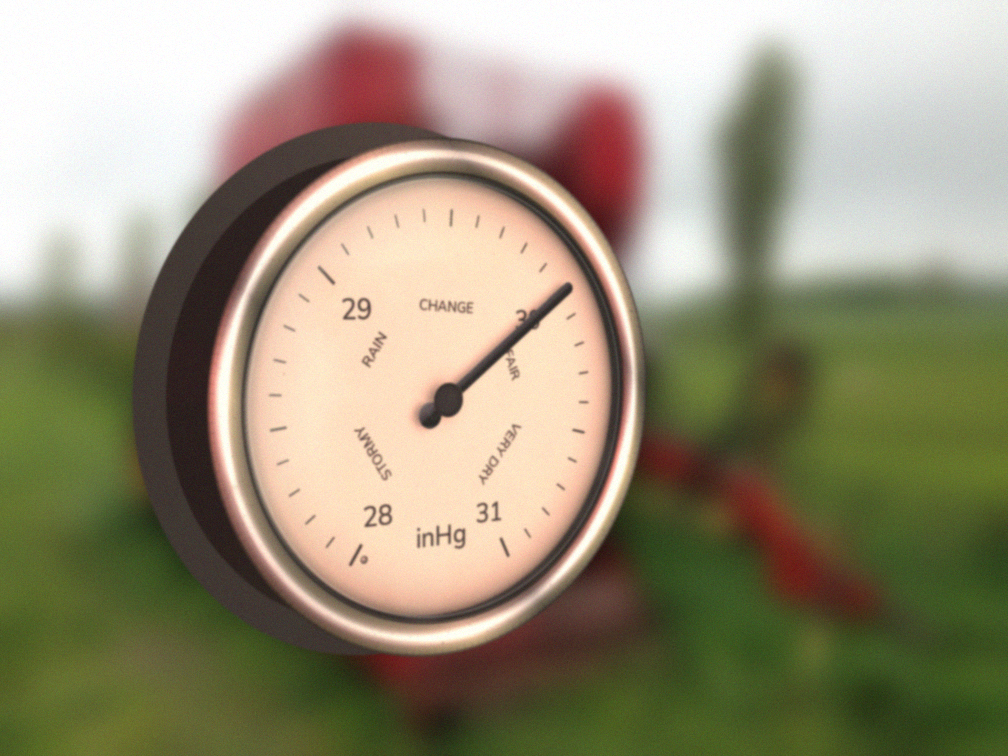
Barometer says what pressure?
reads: 30 inHg
